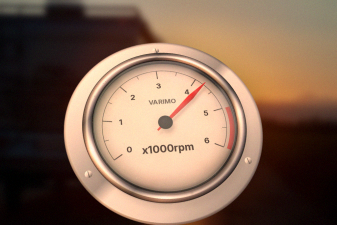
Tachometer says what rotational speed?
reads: 4250 rpm
